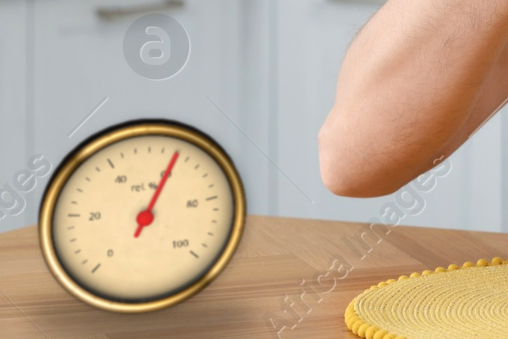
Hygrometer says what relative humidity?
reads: 60 %
